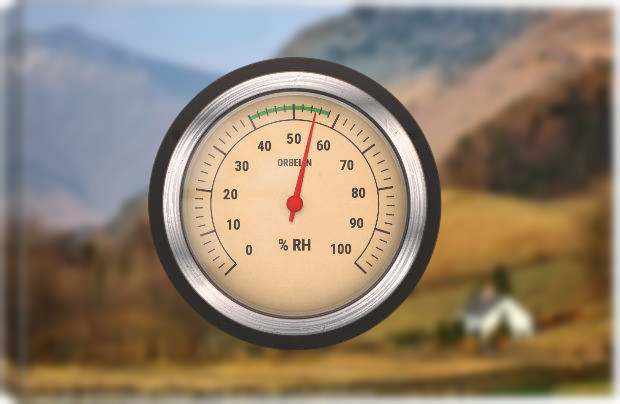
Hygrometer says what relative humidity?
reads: 55 %
